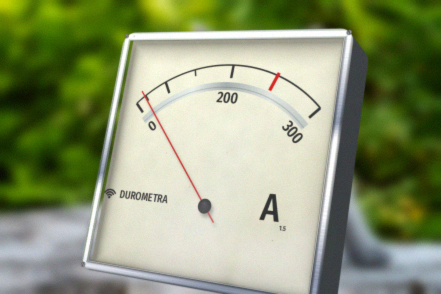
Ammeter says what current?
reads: 50 A
